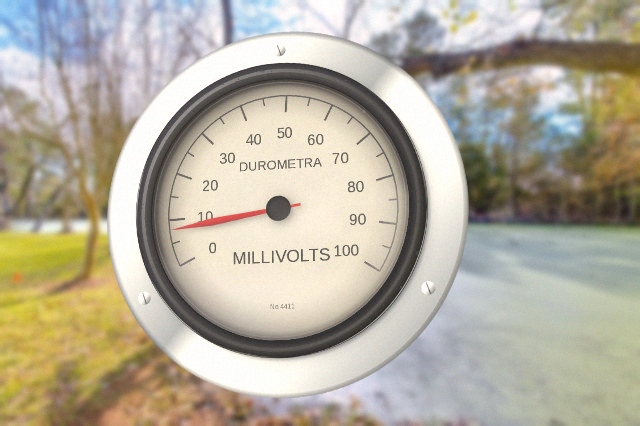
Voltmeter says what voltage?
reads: 7.5 mV
